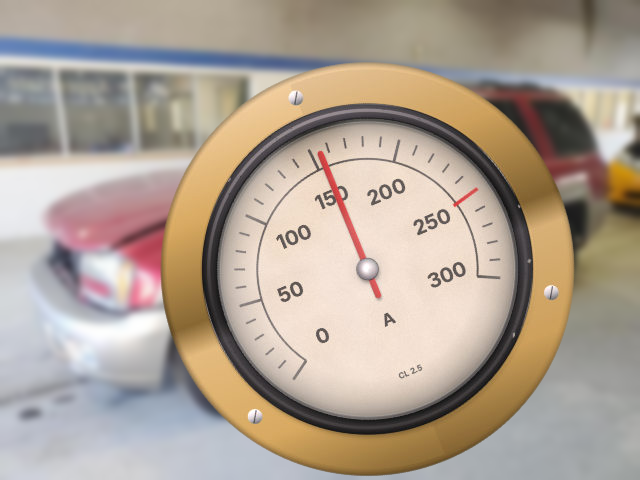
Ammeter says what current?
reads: 155 A
